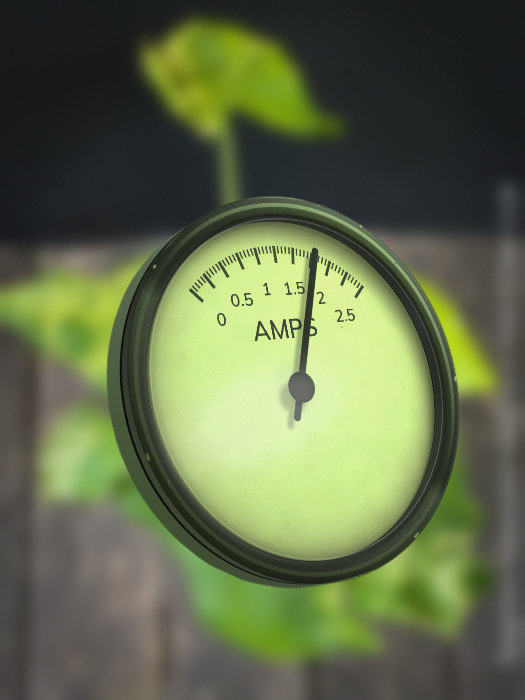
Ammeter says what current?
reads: 1.75 A
